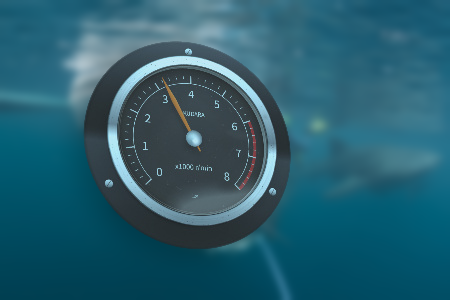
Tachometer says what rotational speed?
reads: 3200 rpm
